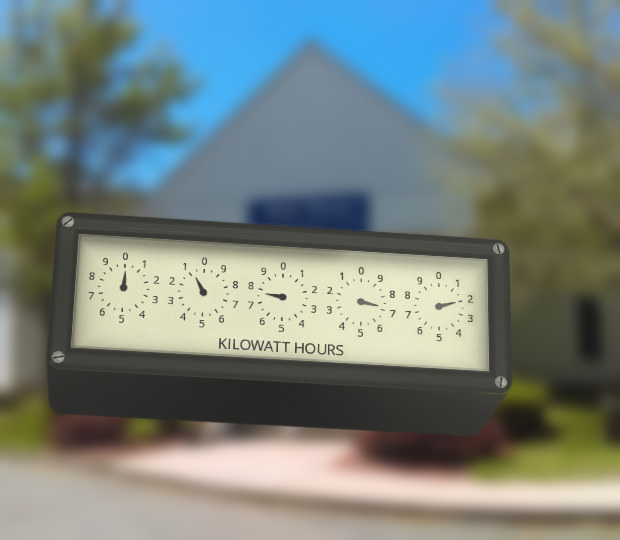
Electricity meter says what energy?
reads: 772 kWh
